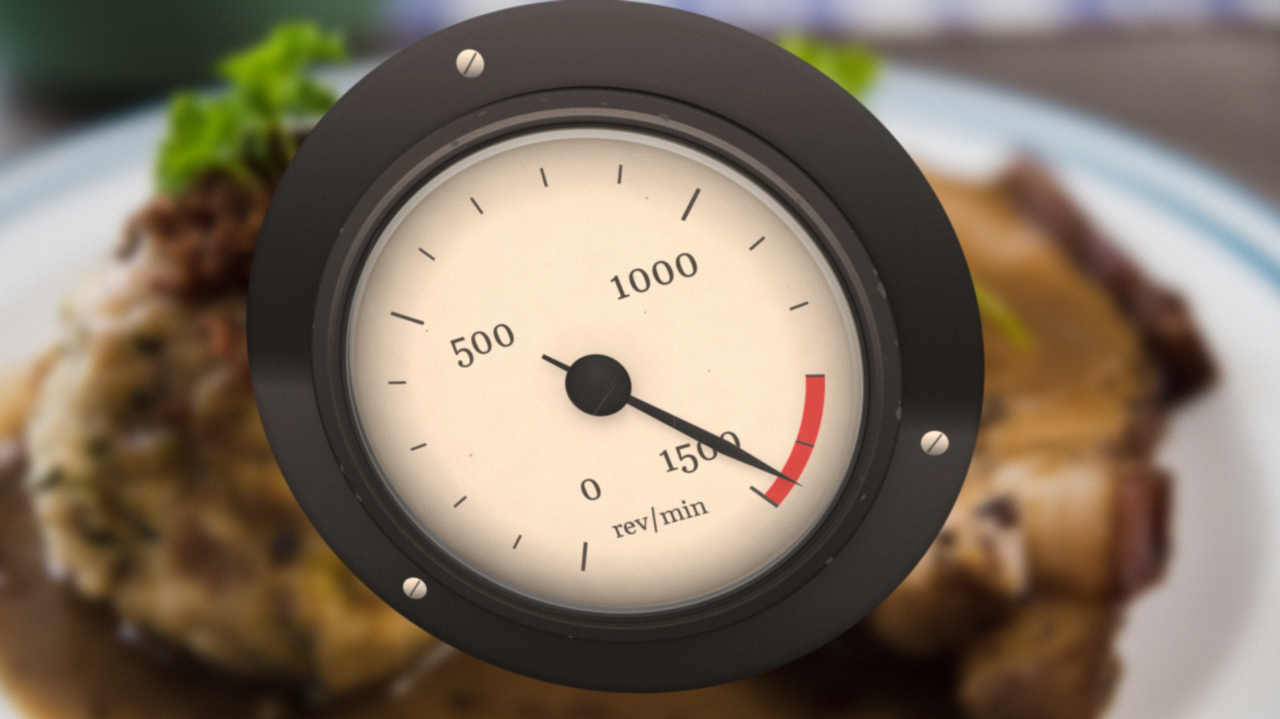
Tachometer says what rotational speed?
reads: 1450 rpm
